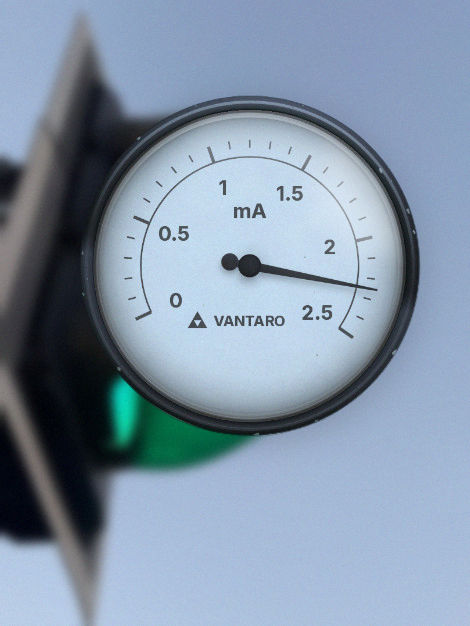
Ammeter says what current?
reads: 2.25 mA
